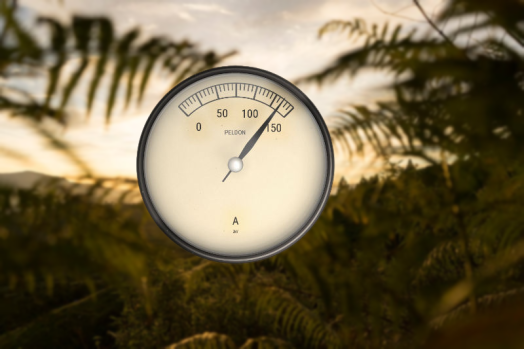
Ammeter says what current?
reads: 135 A
